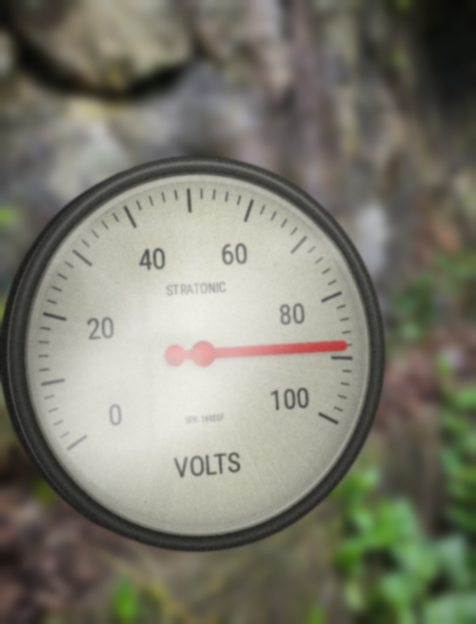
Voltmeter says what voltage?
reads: 88 V
